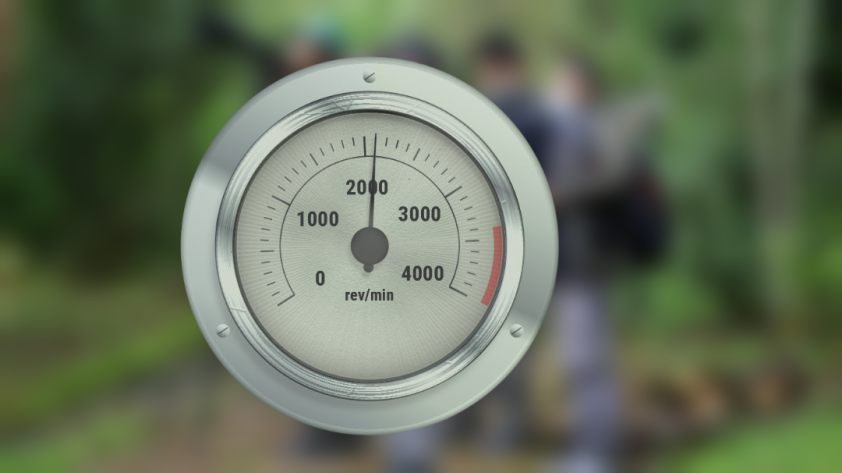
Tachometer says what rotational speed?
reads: 2100 rpm
